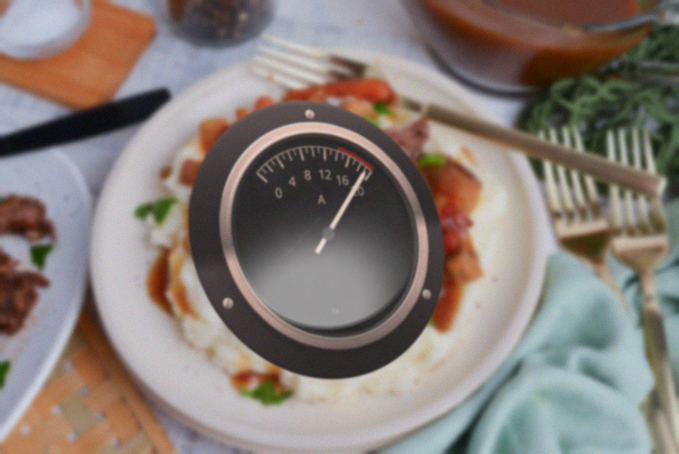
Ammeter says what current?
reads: 19 A
